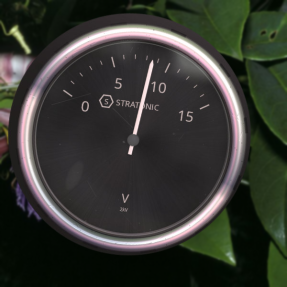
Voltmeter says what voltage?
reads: 8.5 V
